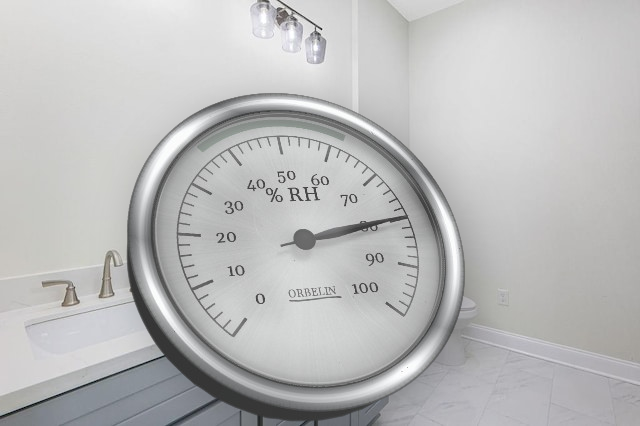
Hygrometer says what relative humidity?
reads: 80 %
